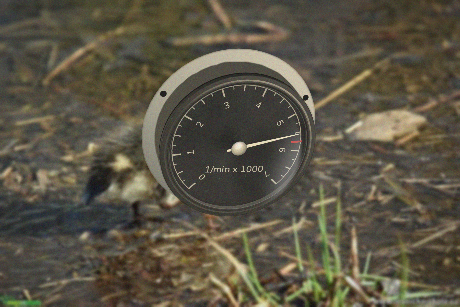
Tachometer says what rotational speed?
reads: 5500 rpm
